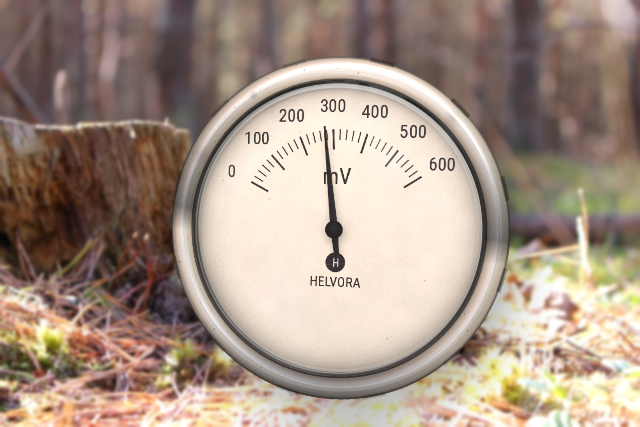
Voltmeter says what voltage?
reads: 280 mV
